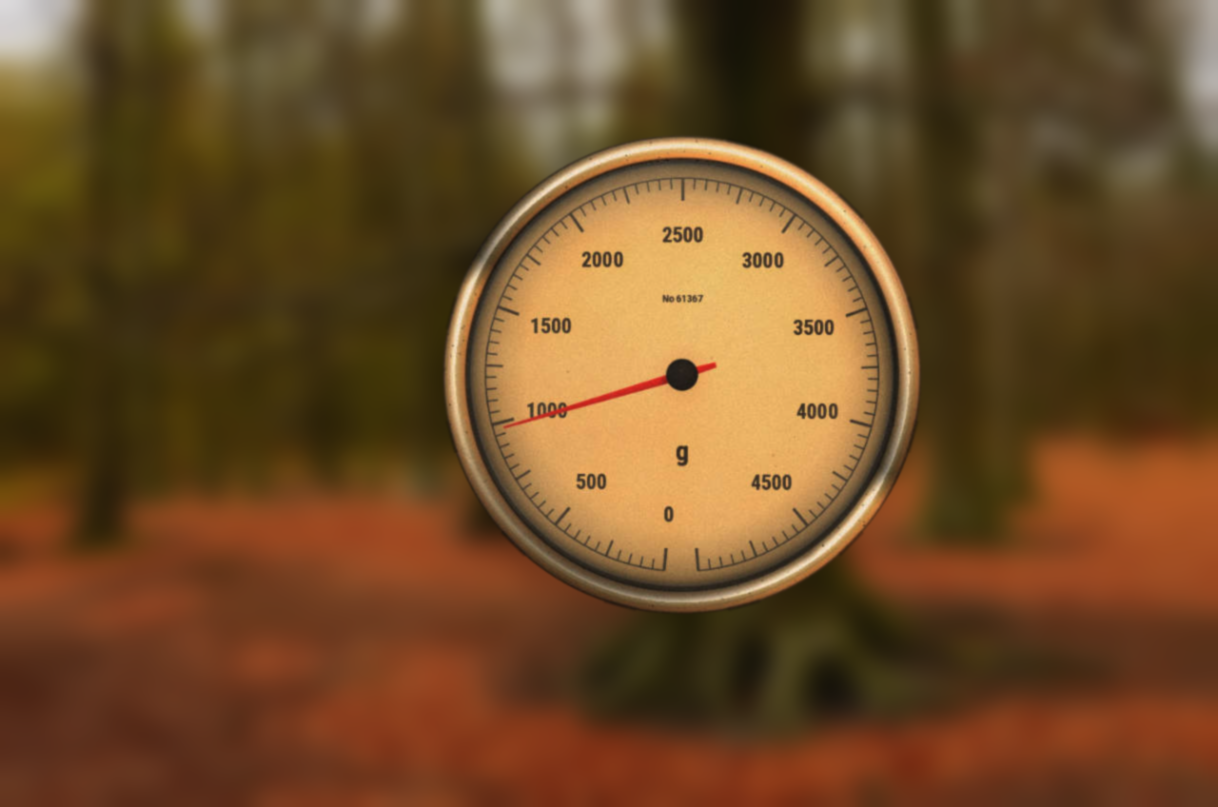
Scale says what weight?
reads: 975 g
